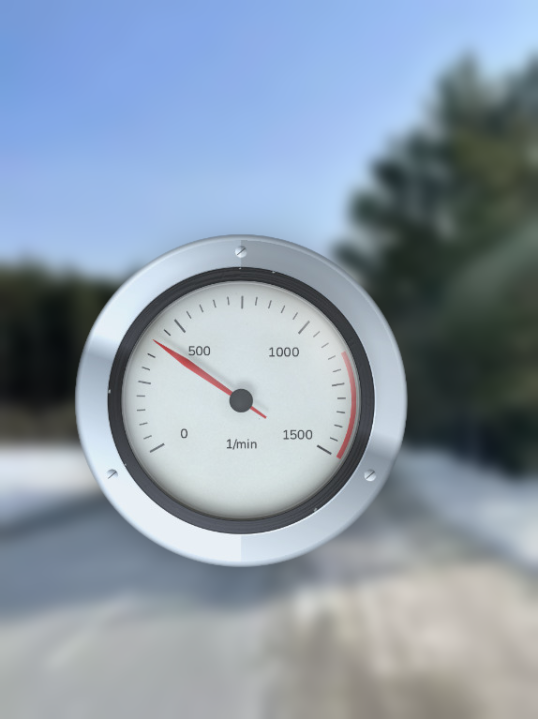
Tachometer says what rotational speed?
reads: 400 rpm
